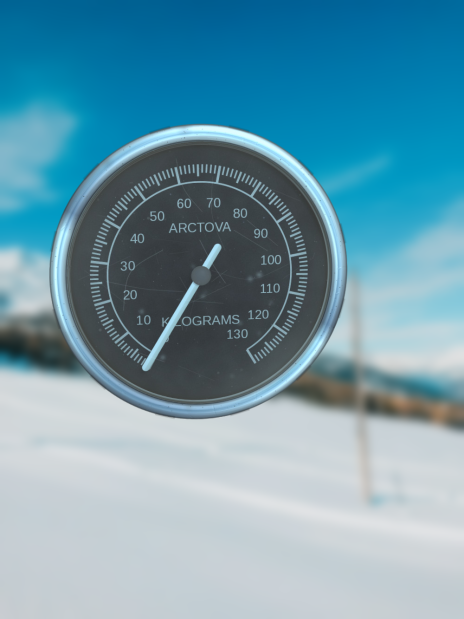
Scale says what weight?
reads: 1 kg
